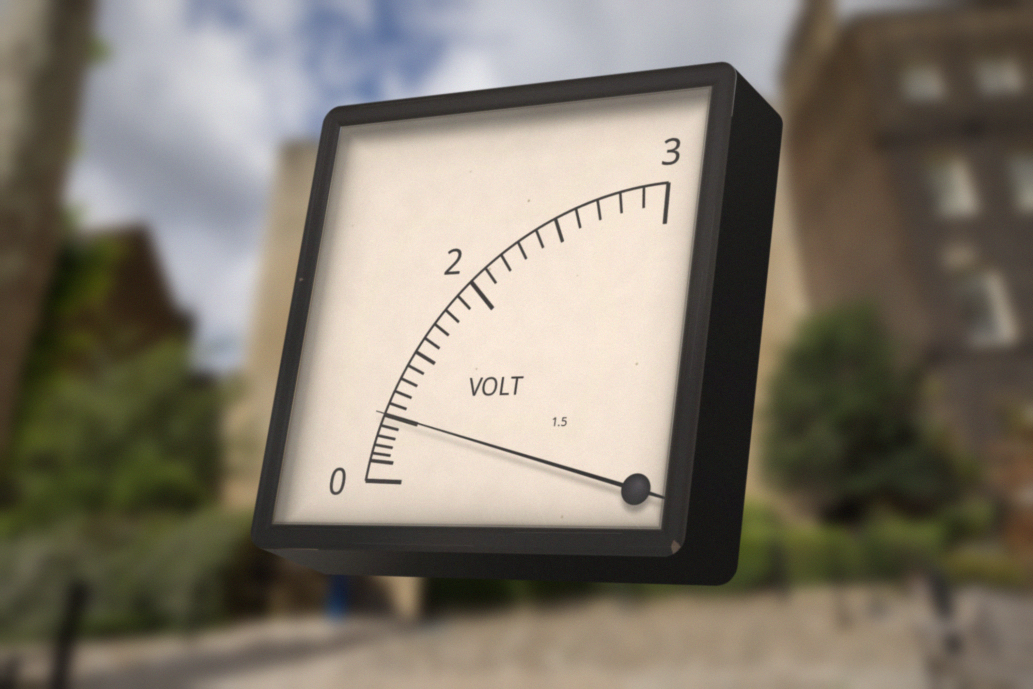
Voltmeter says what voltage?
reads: 1 V
